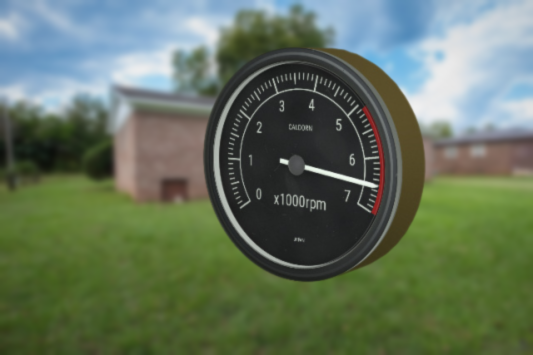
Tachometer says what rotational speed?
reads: 6500 rpm
